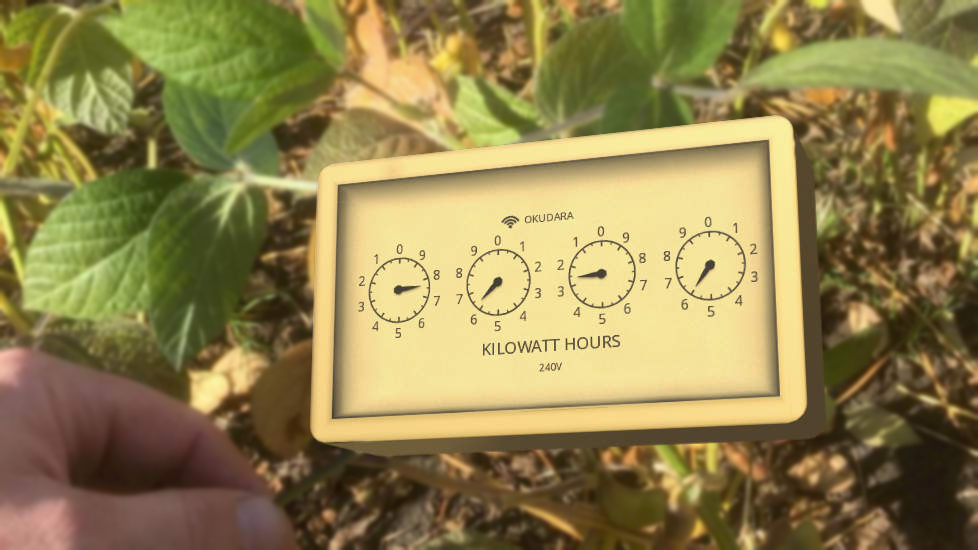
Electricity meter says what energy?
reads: 7626 kWh
